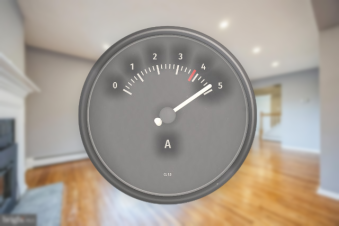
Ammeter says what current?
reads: 4.8 A
